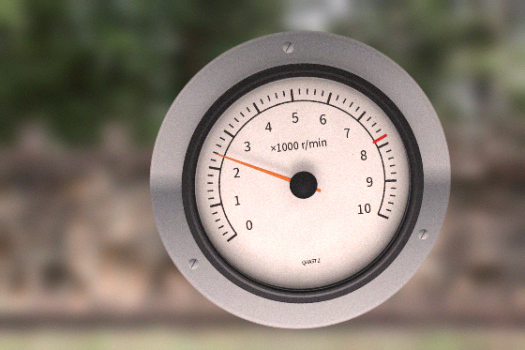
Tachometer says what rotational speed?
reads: 2400 rpm
